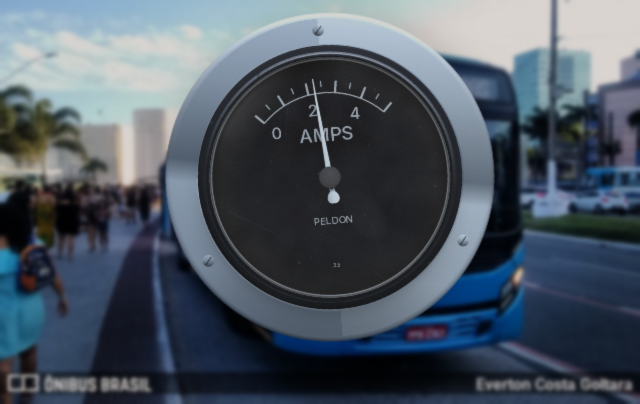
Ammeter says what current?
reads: 2.25 A
